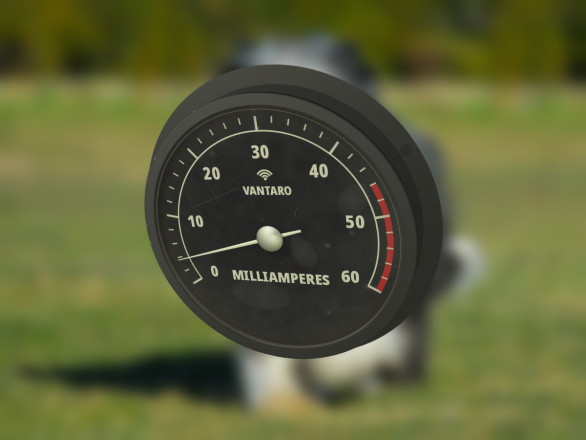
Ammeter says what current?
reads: 4 mA
